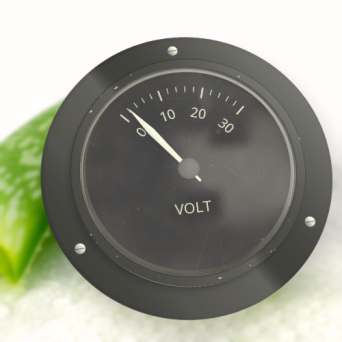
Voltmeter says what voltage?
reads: 2 V
